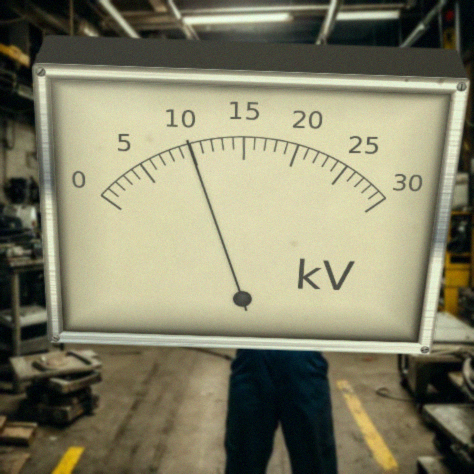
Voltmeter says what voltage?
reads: 10 kV
